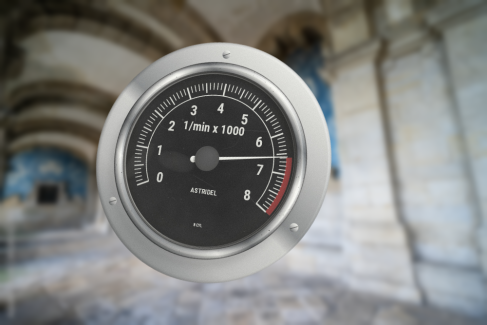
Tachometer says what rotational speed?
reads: 6600 rpm
